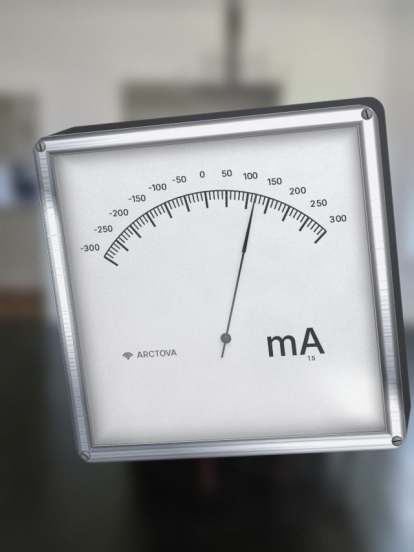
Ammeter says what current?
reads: 120 mA
